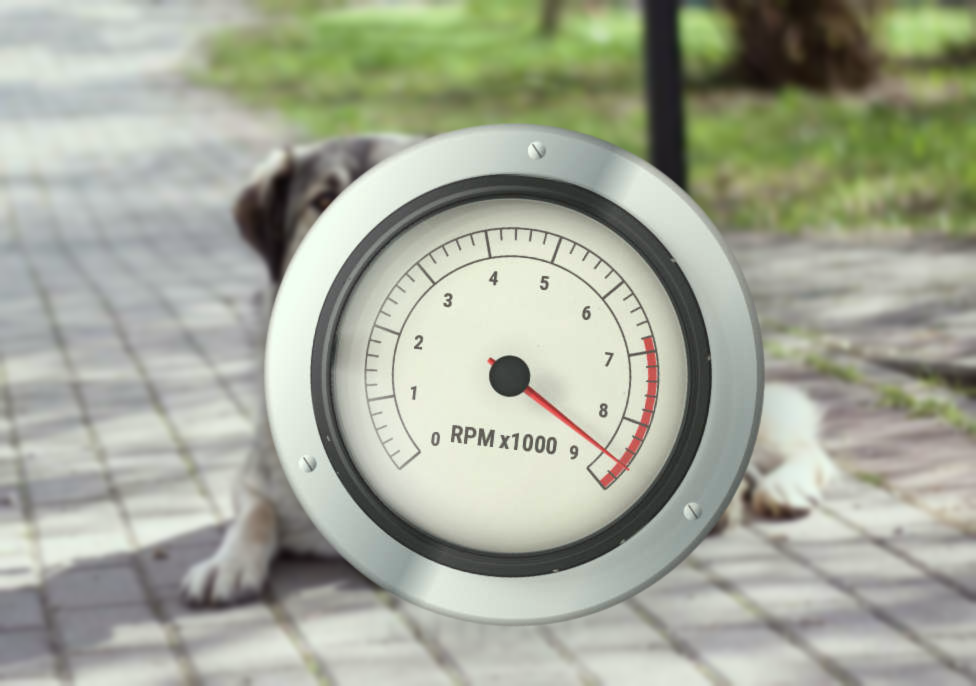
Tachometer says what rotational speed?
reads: 8600 rpm
